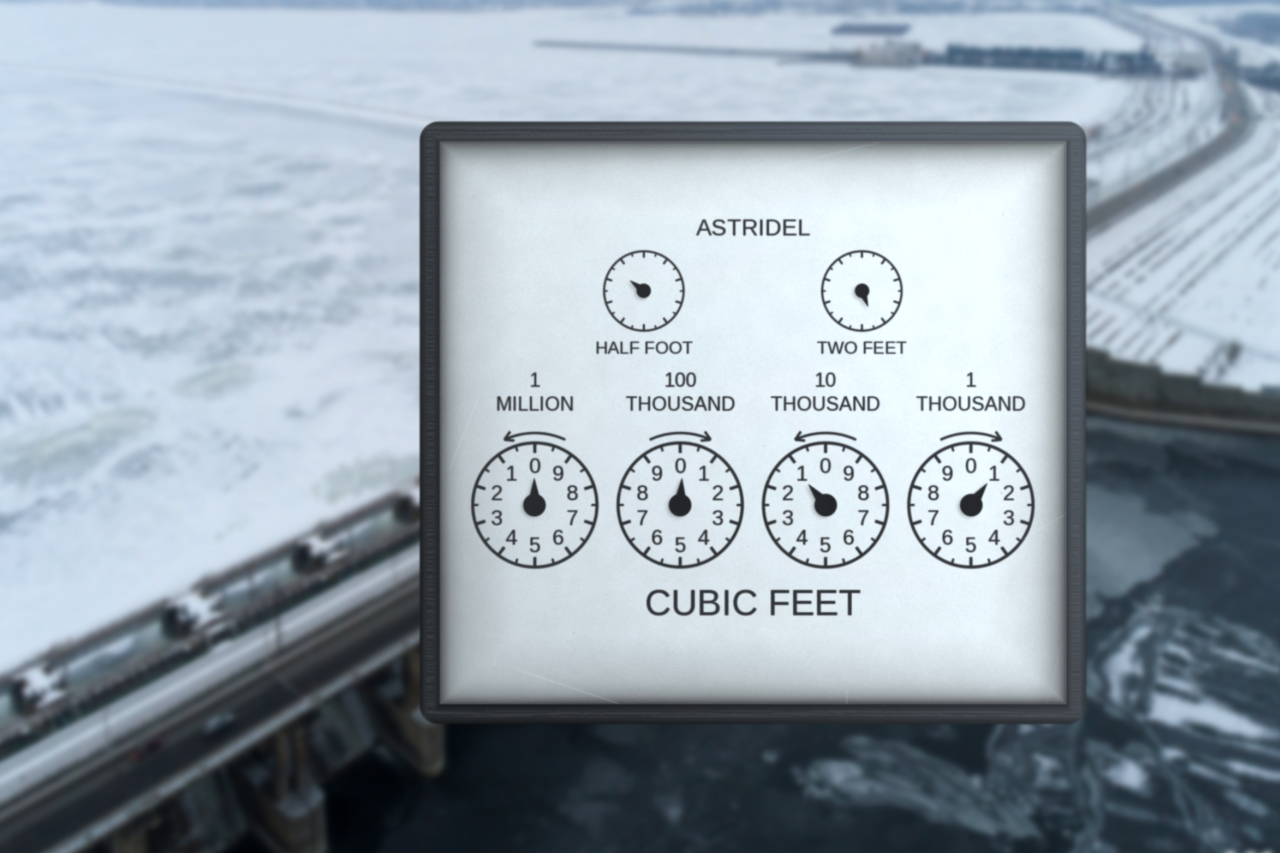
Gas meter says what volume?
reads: 1100 ft³
